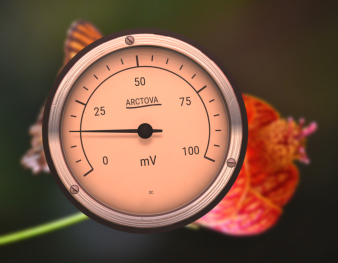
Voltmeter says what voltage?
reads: 15 mV
